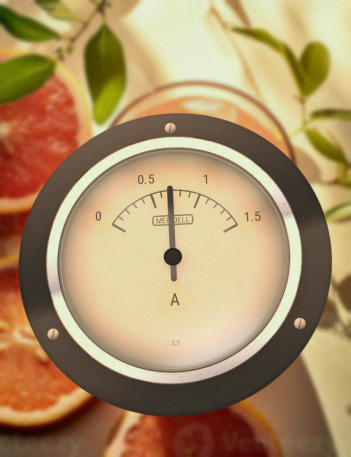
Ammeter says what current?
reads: 0.7 A
